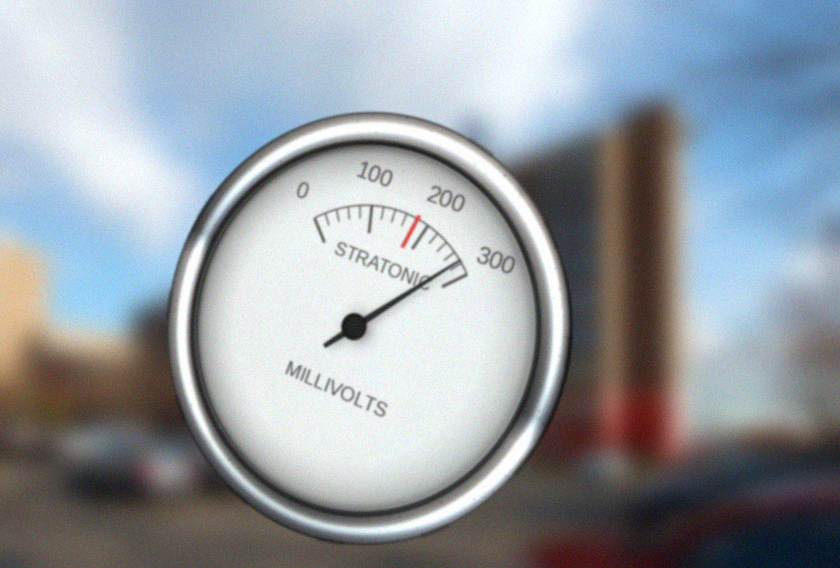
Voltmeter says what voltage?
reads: 280 mV
